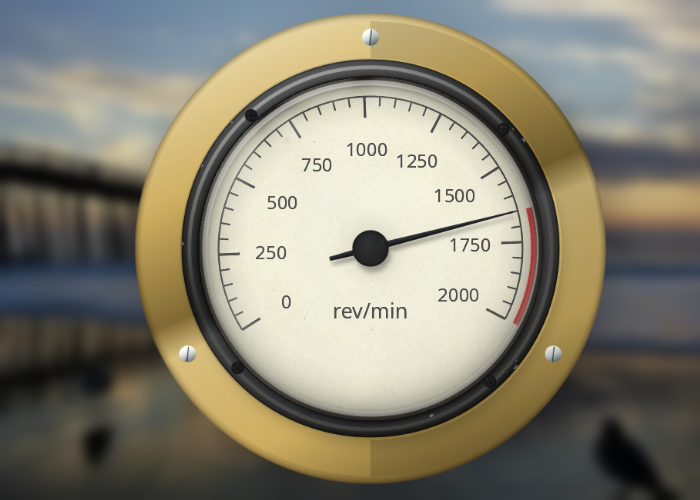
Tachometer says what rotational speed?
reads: 1650 rpm
